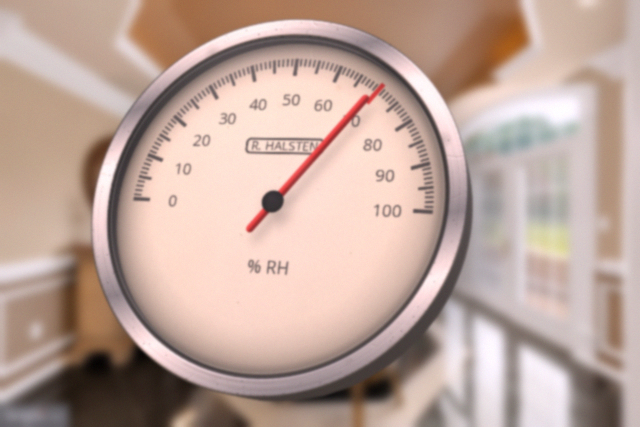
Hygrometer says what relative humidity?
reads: 70 %
